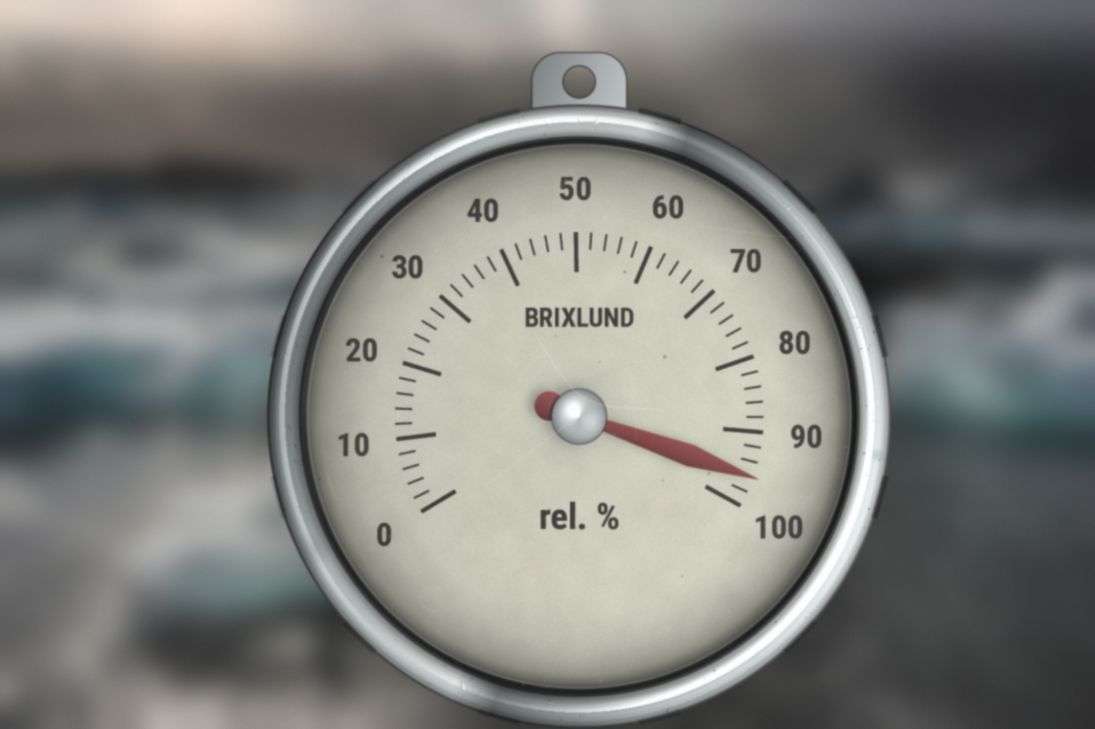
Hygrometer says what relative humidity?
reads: 96 %
